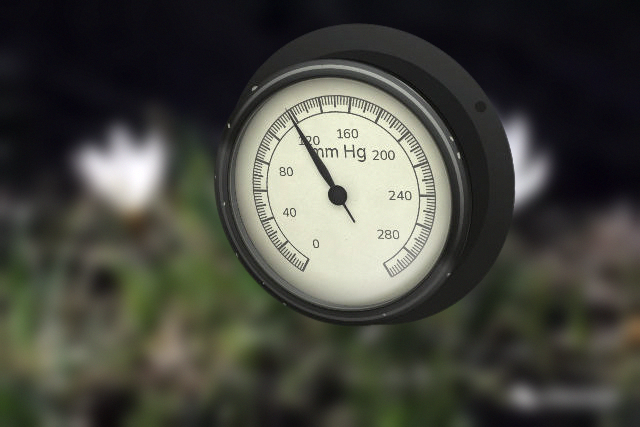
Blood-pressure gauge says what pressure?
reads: 120 mmHg
